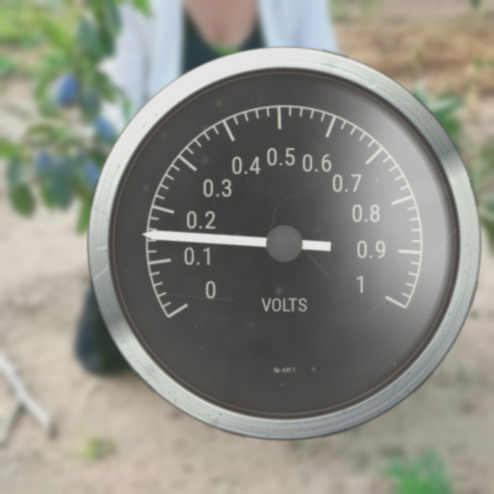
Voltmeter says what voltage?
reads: 0.15 V
